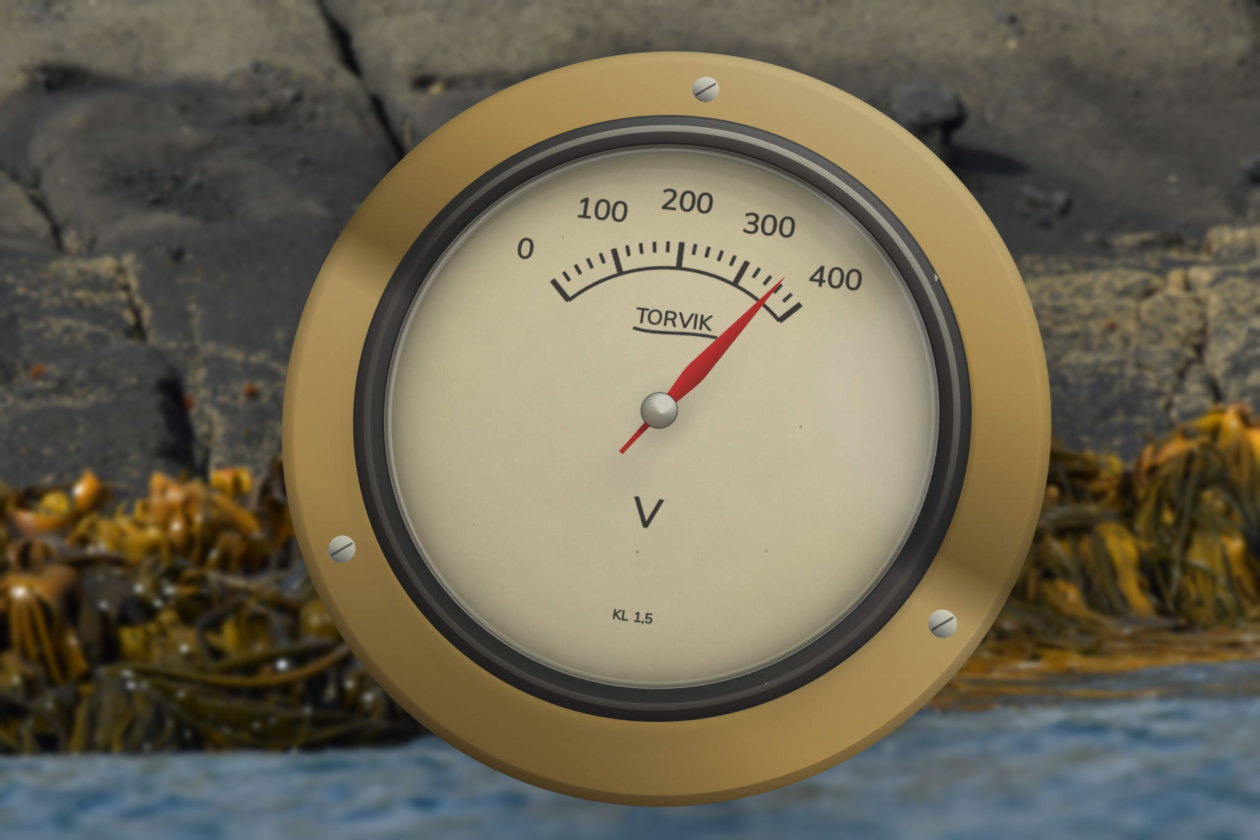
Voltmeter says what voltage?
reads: 360 V
